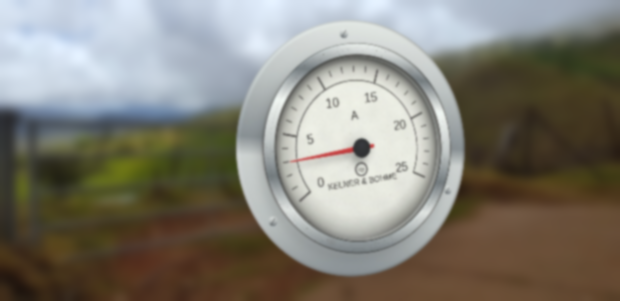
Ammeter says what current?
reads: 3 A
